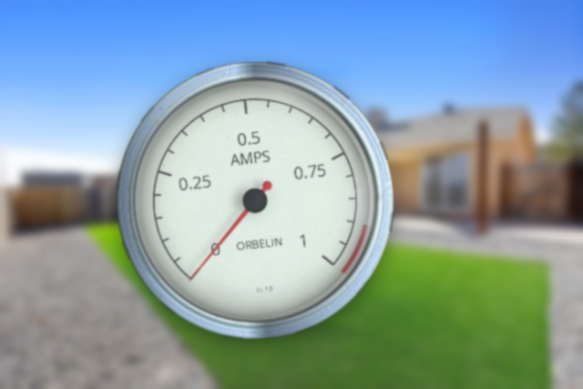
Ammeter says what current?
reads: 0 A
